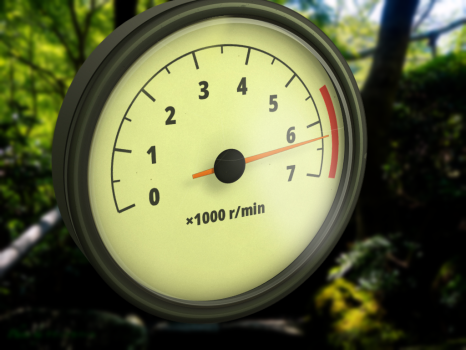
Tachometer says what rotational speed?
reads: 6250 rpm
